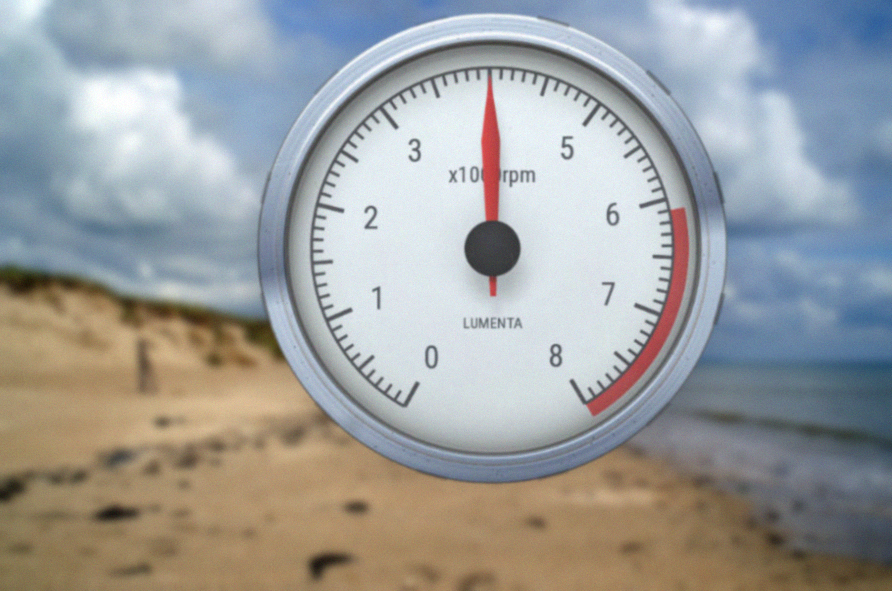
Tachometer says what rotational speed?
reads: 4000 rpm
